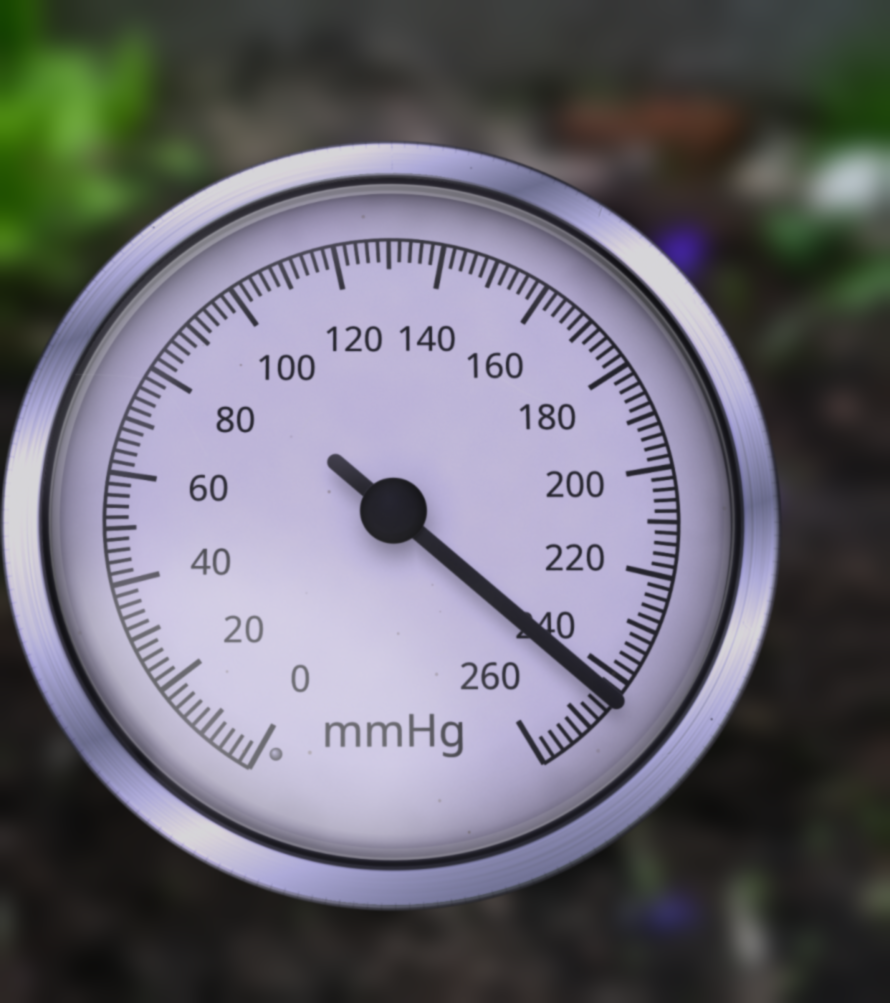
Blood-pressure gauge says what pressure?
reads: 244 mmHg
